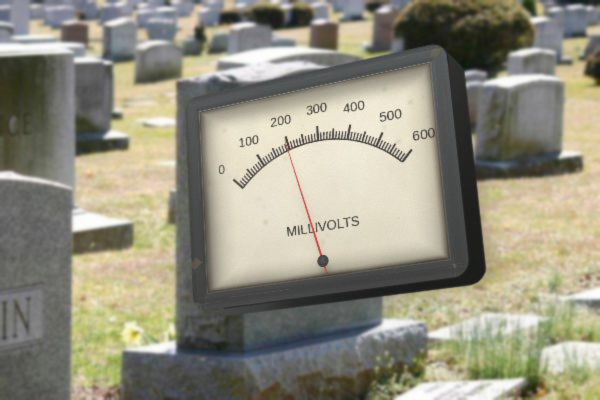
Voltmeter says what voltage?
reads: 200 mV
